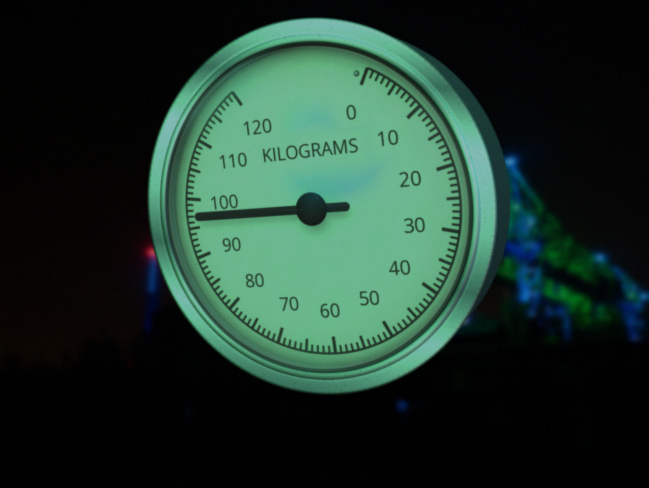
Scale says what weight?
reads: 97 kg
